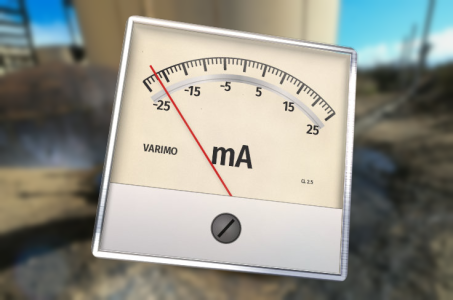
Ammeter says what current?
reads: -22 mA
